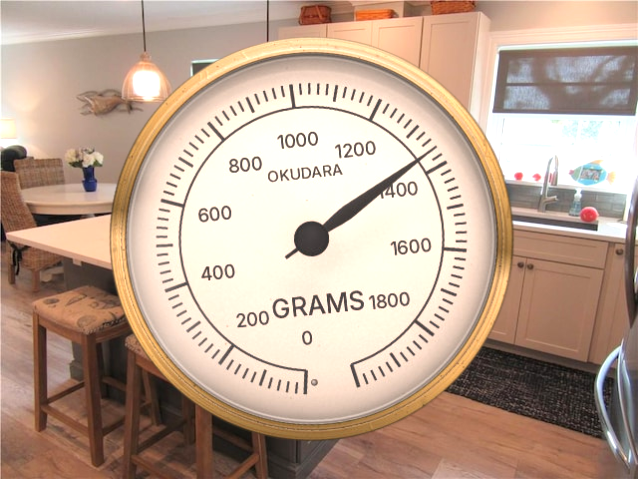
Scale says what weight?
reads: 1360 g
